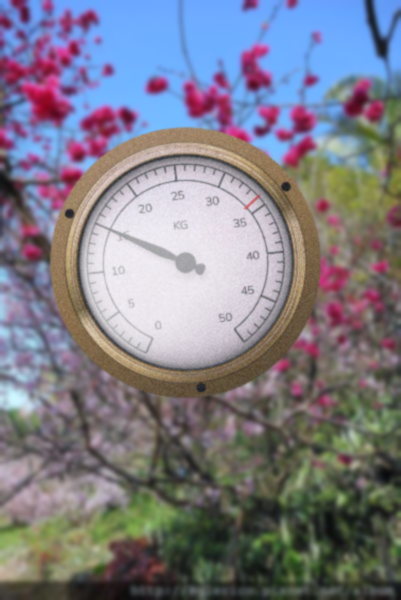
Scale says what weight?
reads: 15 kg
